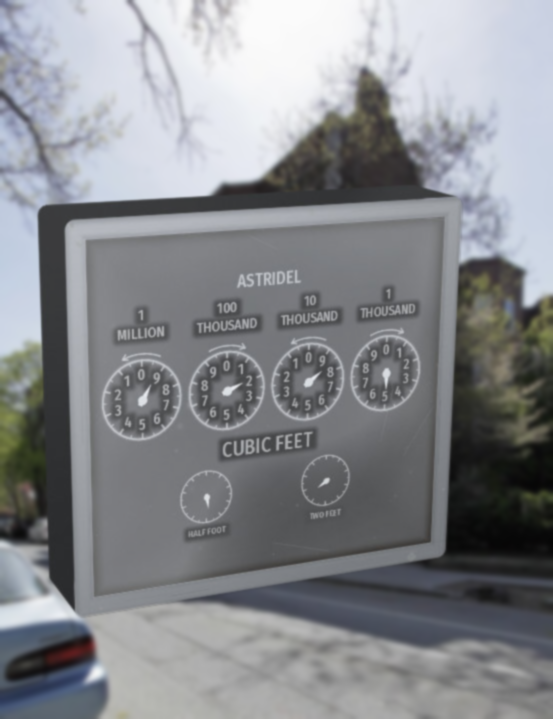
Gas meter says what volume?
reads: 918500 ft³
